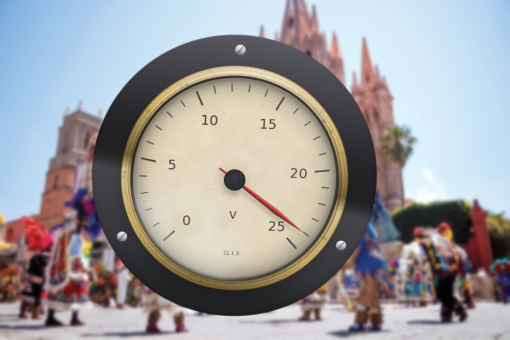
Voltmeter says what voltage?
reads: 24 V
